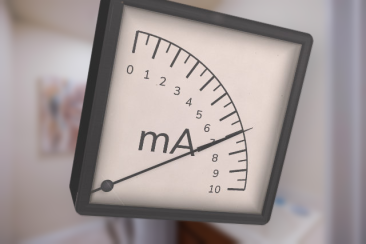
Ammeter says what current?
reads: 7 mA
